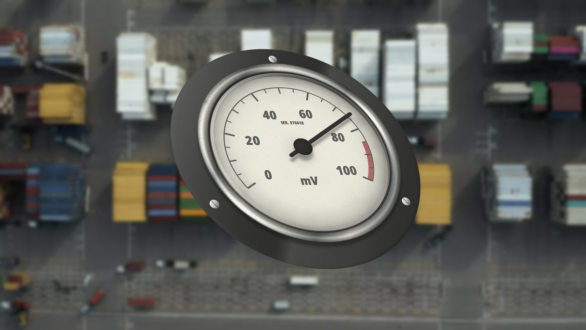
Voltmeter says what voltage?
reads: 75 mV
